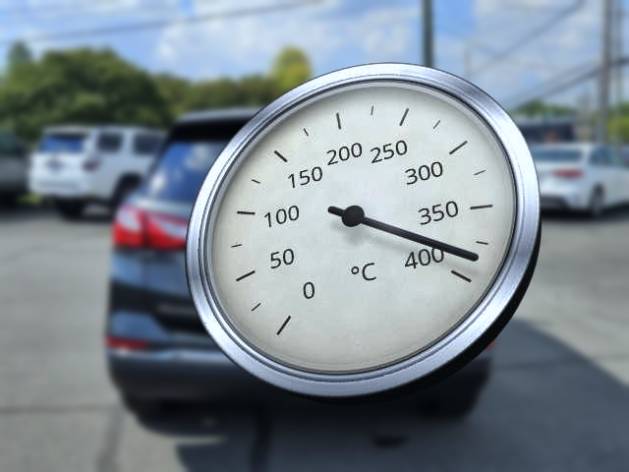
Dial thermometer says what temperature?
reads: 387.5 °C
